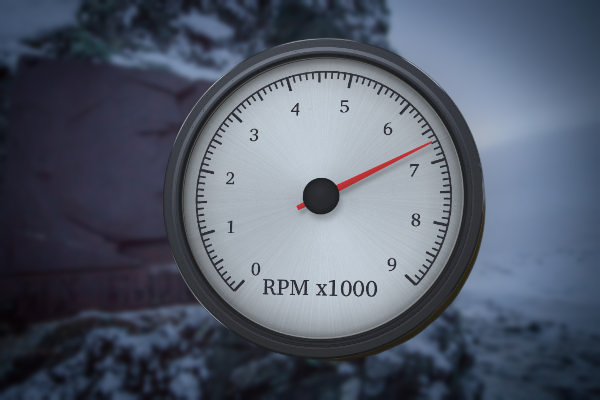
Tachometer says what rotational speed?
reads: 6700 rpm
